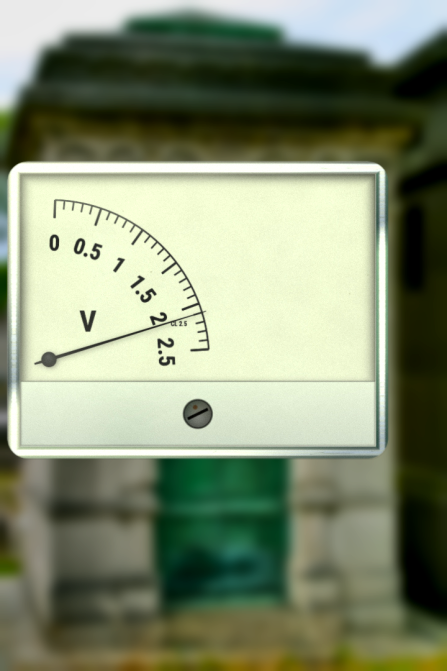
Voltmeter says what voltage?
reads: 2.1 V
